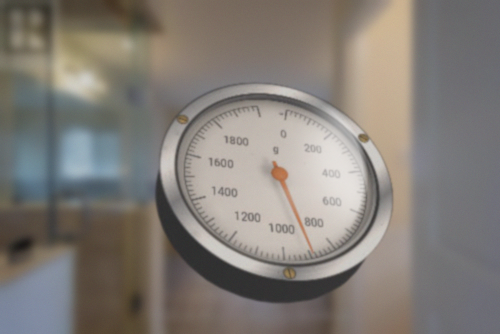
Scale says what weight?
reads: 900 g
